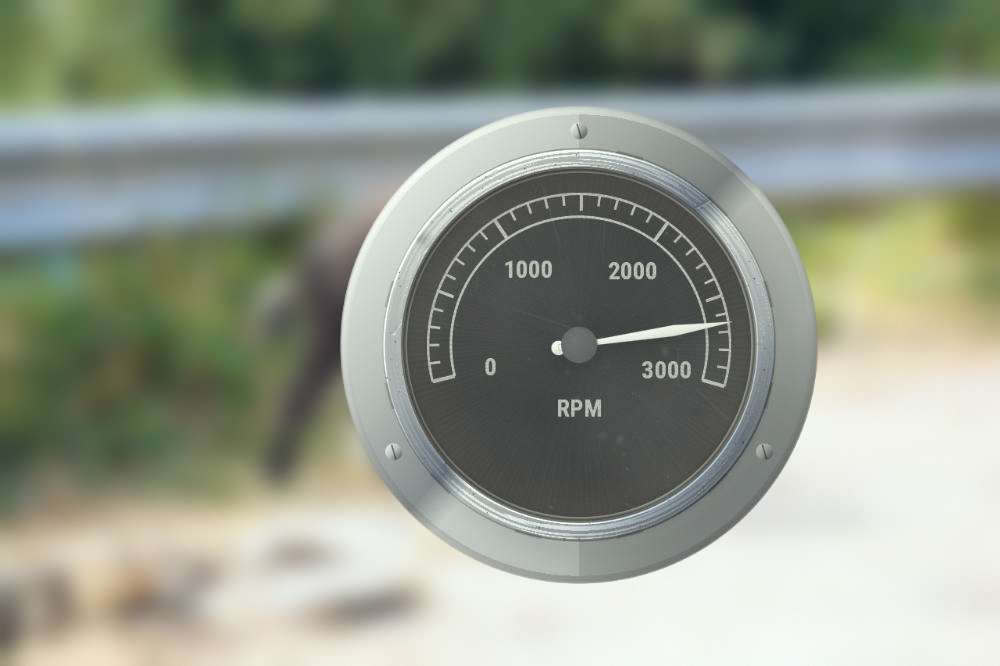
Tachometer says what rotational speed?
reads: 2650 rpm
